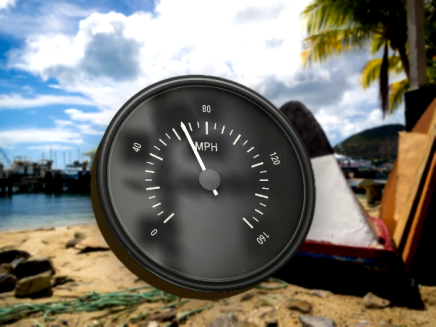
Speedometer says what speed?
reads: 65 mph
